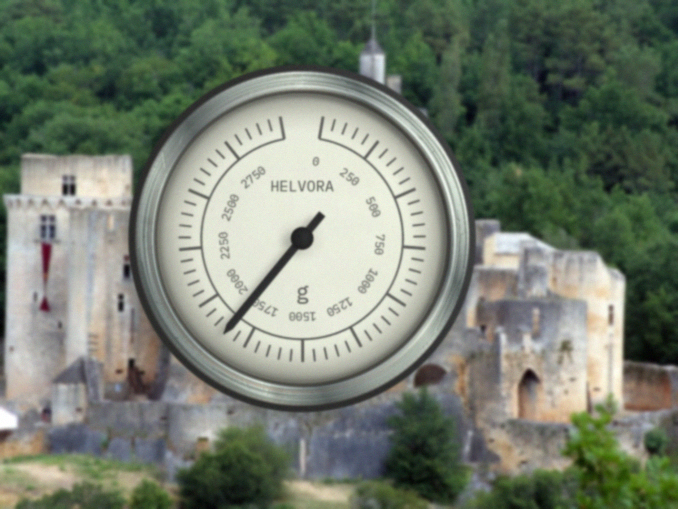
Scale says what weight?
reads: 1850 g
